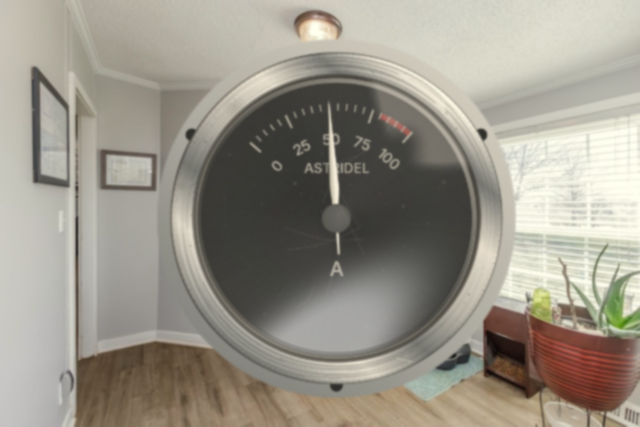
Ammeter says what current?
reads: 50 A
